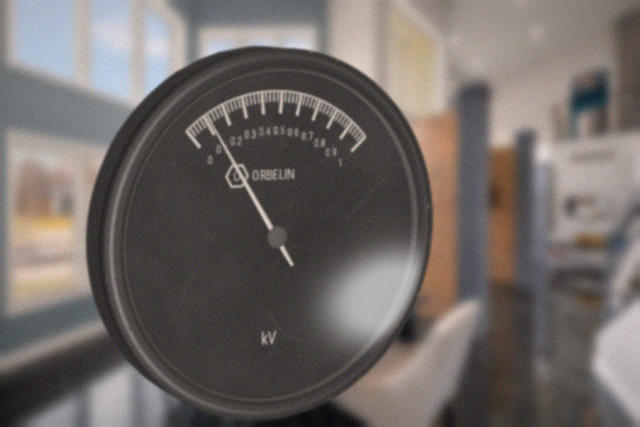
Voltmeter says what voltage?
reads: 0.1 kV
